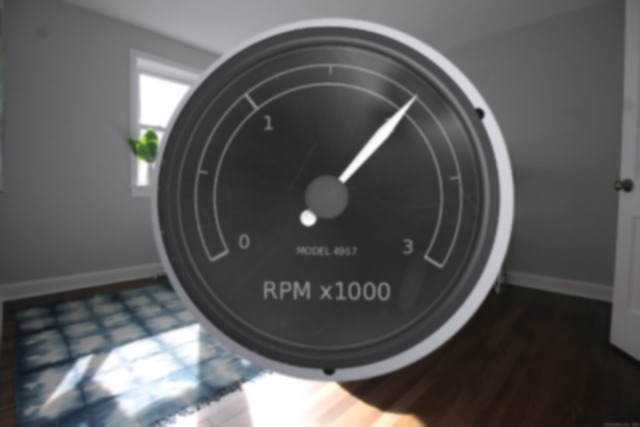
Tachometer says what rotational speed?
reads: 2000 rpm
